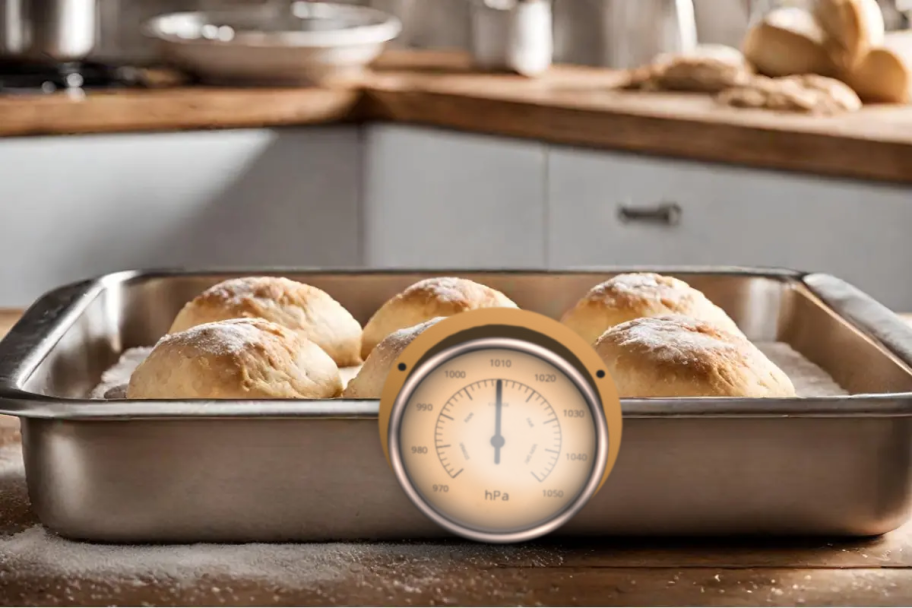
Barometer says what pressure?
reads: 1010 hPa
